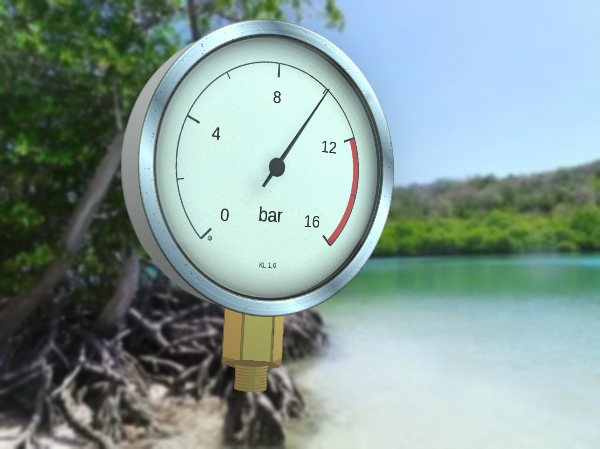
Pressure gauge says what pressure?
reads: 10 bar
